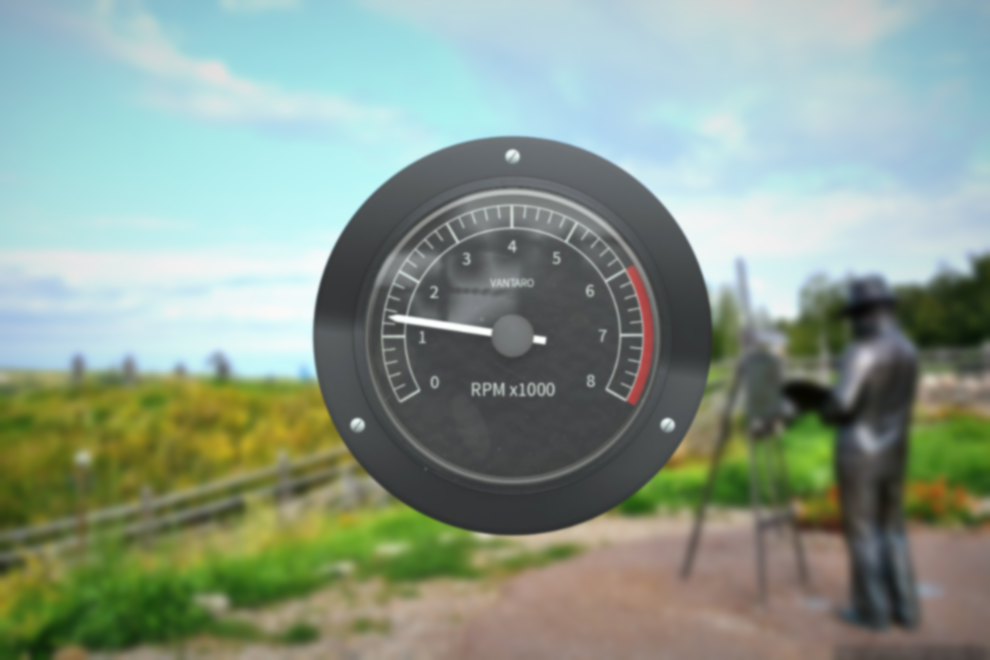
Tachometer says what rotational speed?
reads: 1300 rpm
